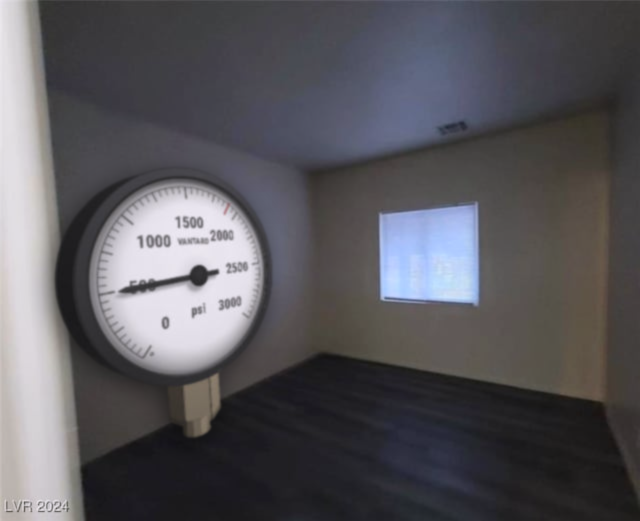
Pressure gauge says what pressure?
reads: 500 psi
